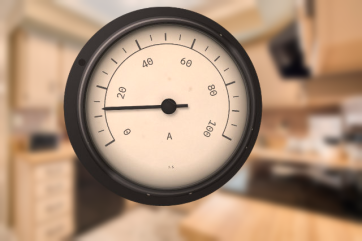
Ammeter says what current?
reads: 12.5 A
